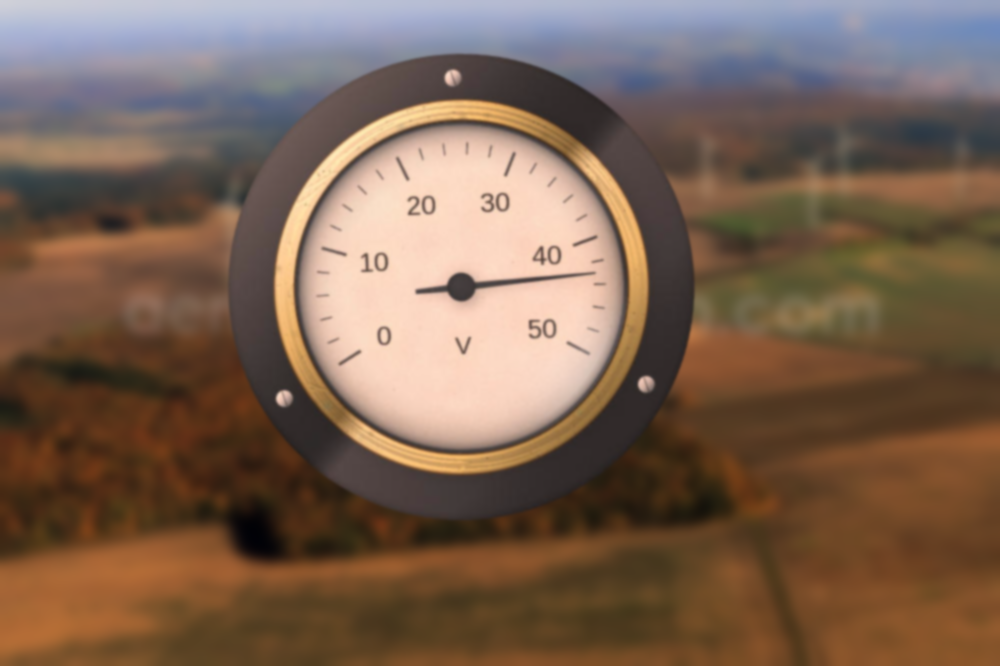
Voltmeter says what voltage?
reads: 43 V
